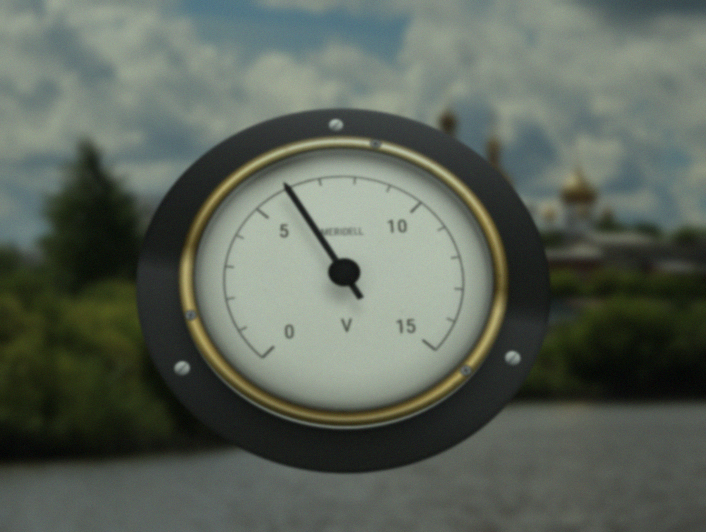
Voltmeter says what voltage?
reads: 6 V
